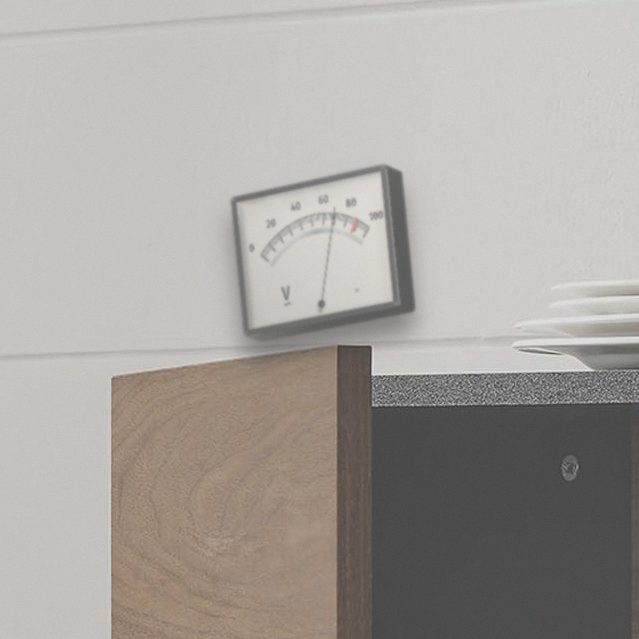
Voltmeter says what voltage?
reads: 70 V
